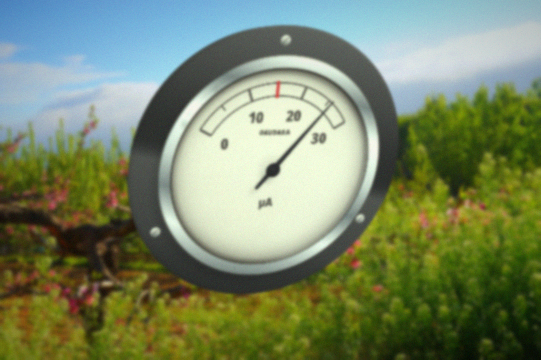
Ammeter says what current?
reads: 25 µA
